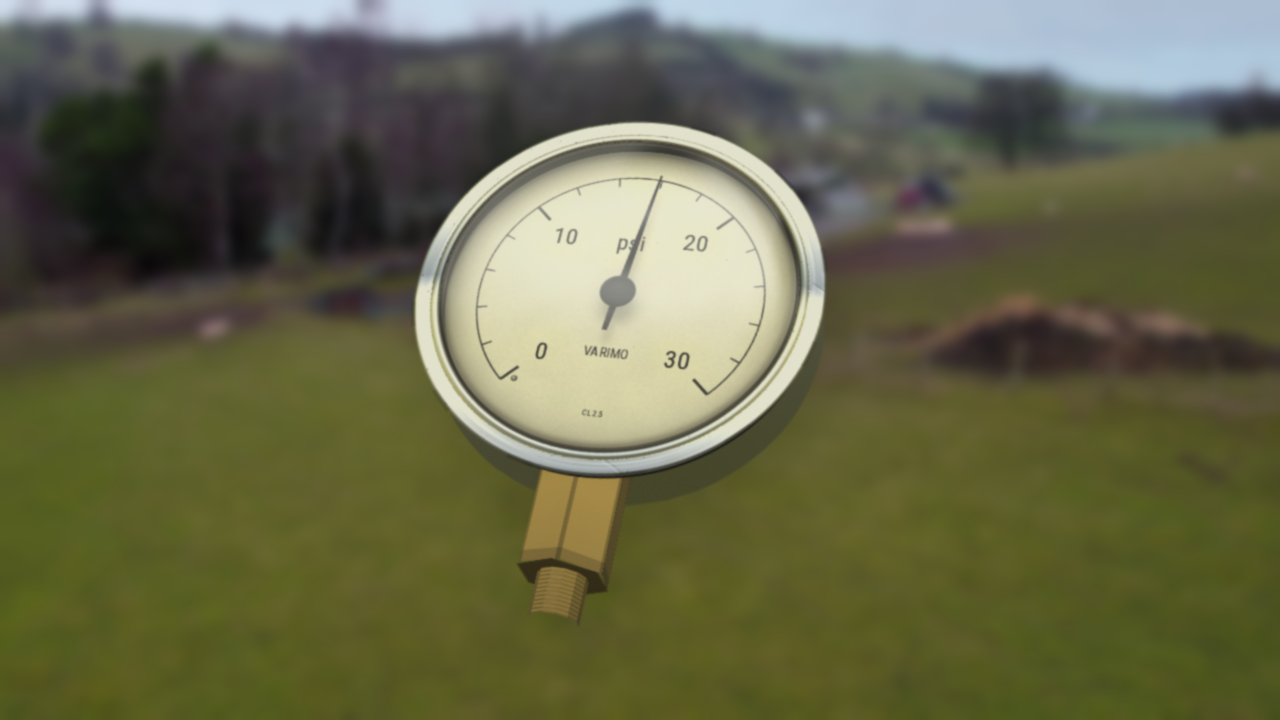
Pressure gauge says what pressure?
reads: 16 psi
